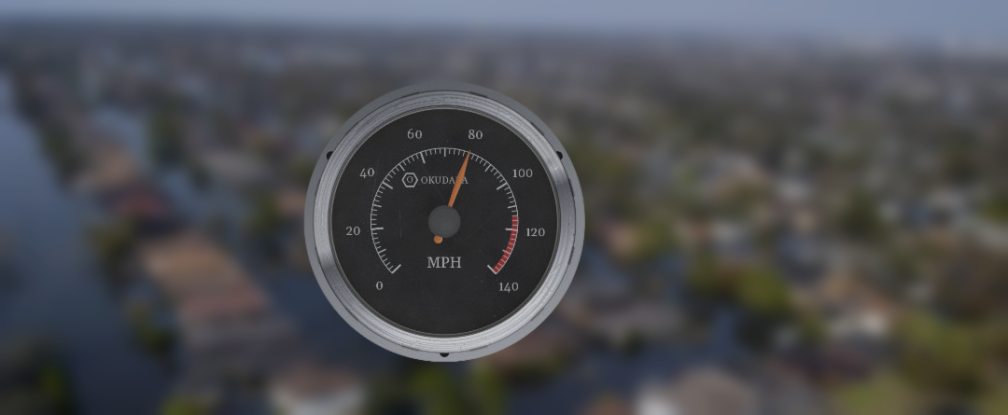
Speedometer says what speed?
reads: 80 mph
